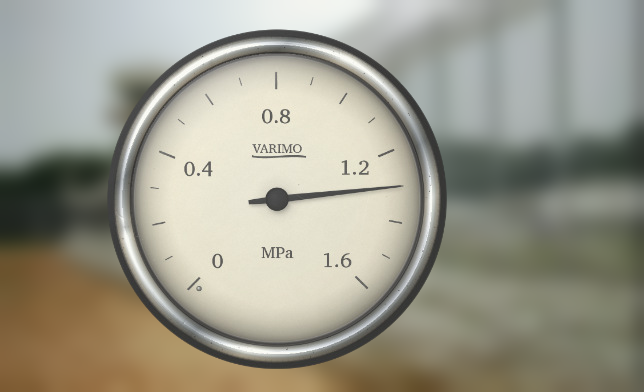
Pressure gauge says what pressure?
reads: 1.3 MPa
